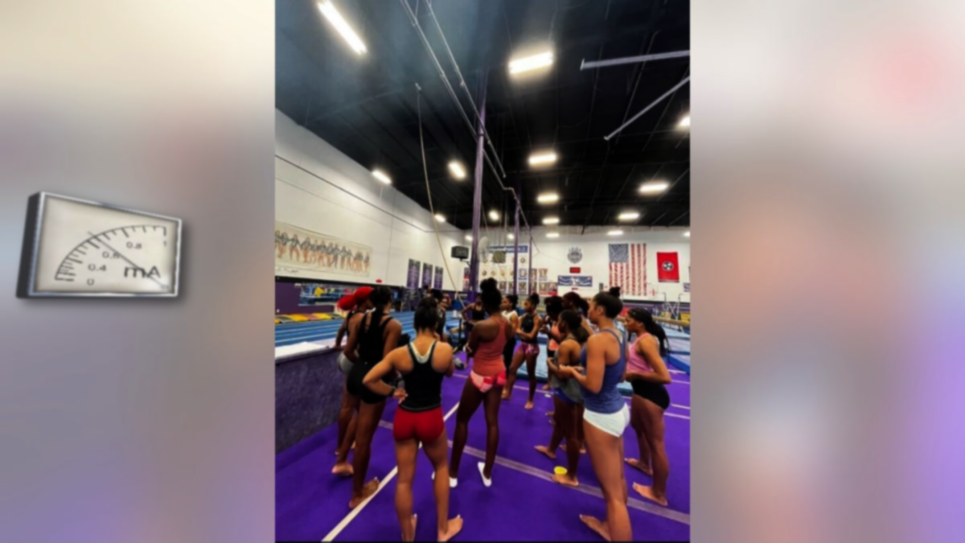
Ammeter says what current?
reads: 0.65 mA
